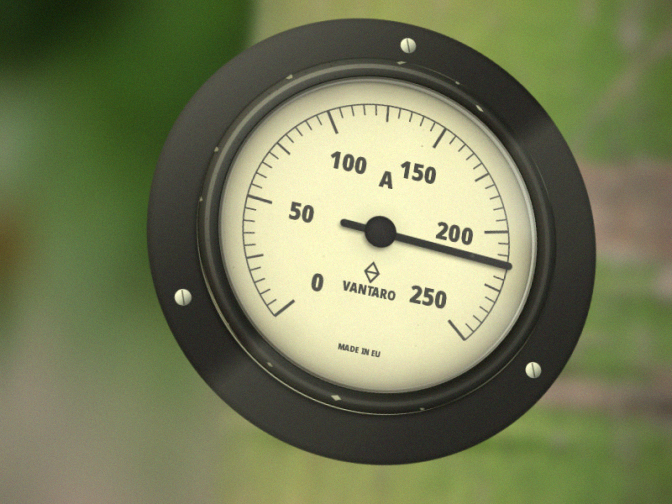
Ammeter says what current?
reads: 215 A
